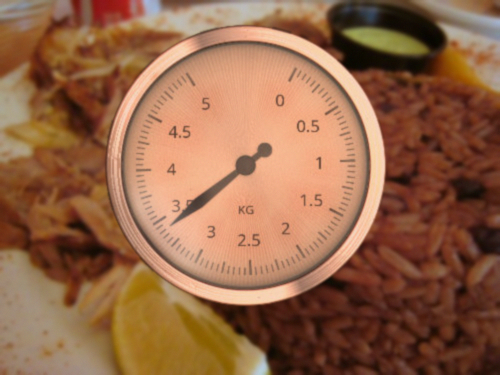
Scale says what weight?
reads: 3.4 kg
